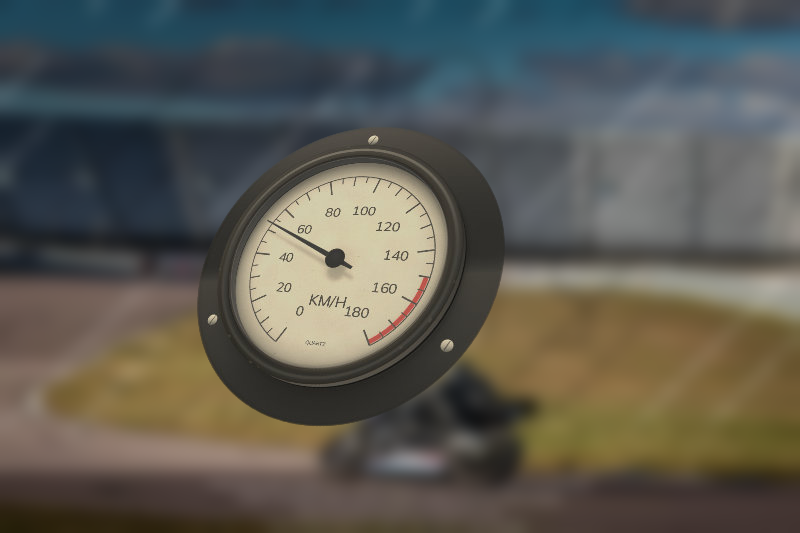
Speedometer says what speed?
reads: 52.5 km/h
